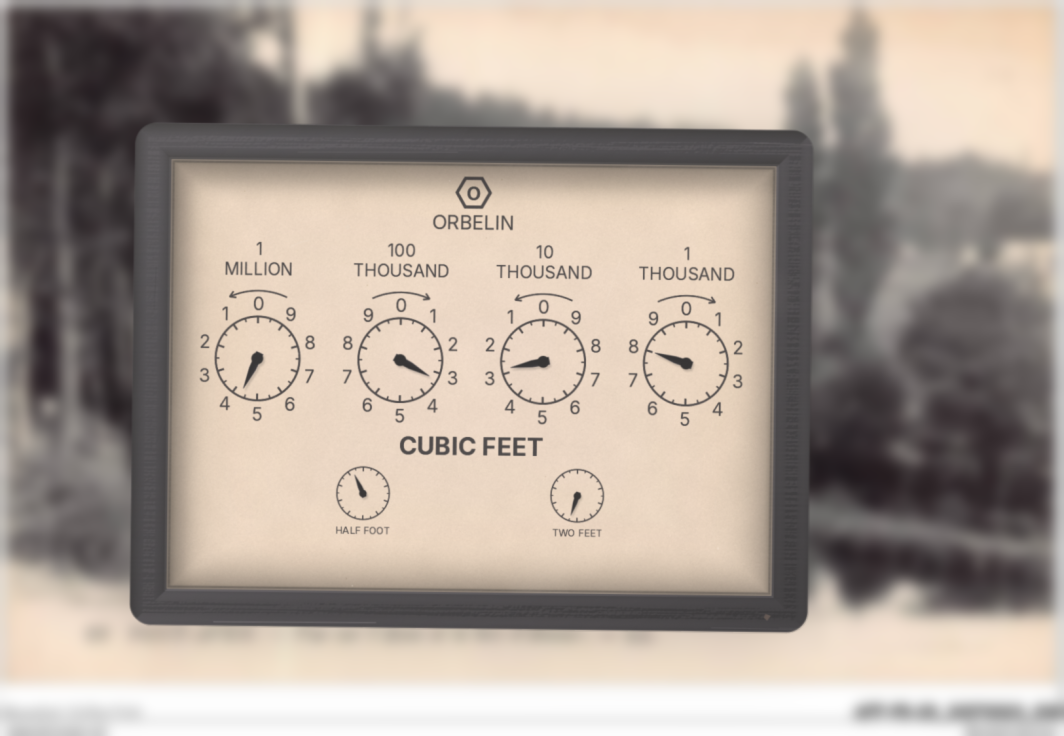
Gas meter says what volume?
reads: 432800 ft³
